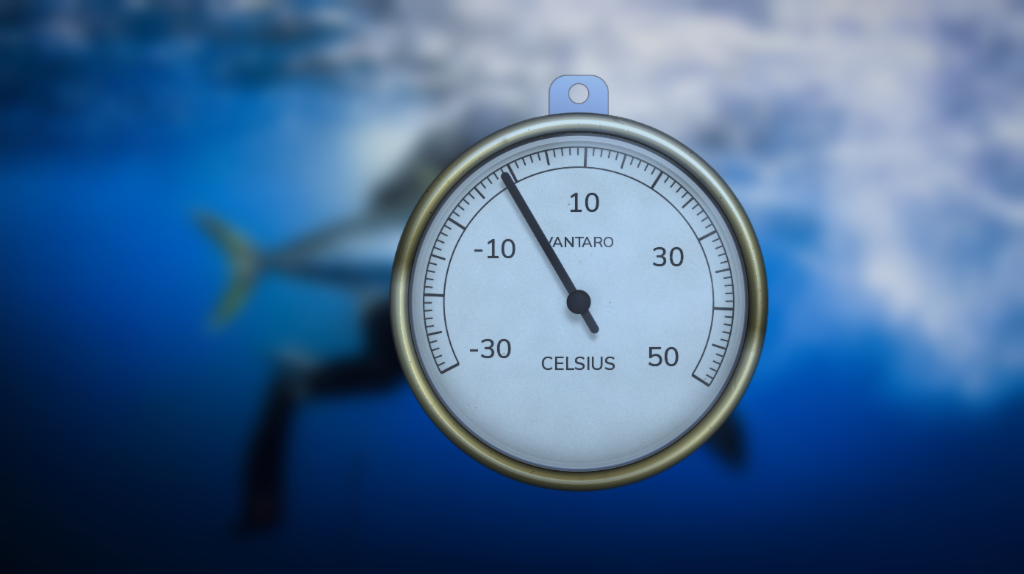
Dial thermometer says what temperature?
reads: -1 °C
